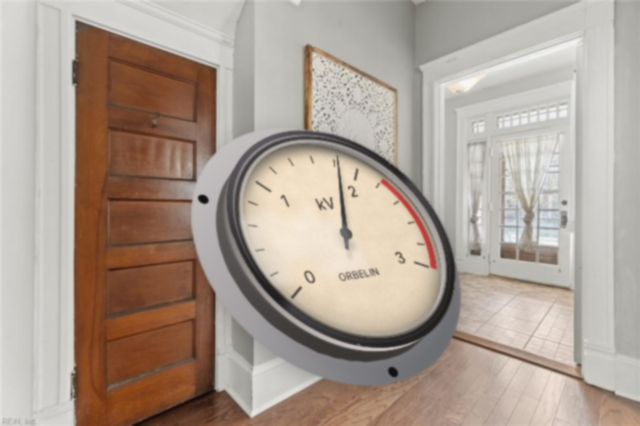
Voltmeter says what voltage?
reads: 1.8 kV
